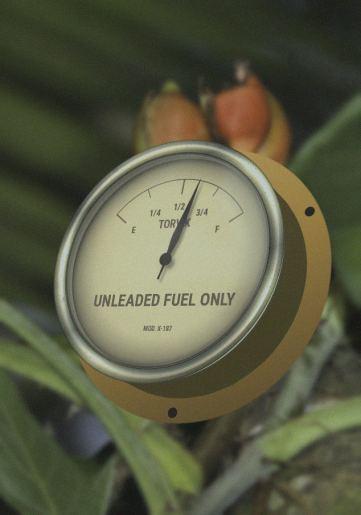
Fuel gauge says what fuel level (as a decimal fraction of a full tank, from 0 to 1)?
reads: 0.625
